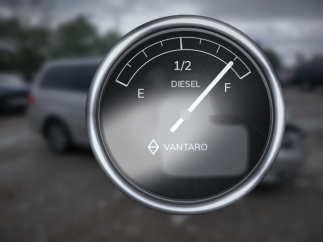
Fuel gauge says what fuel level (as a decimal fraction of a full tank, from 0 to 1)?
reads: 0.875
